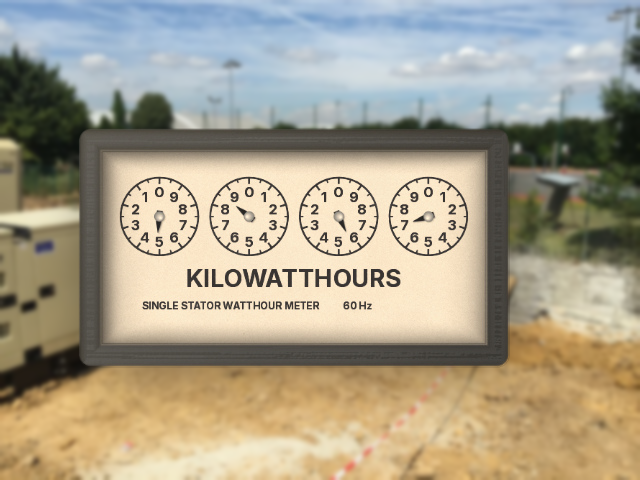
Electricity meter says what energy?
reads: 4857 kWh
